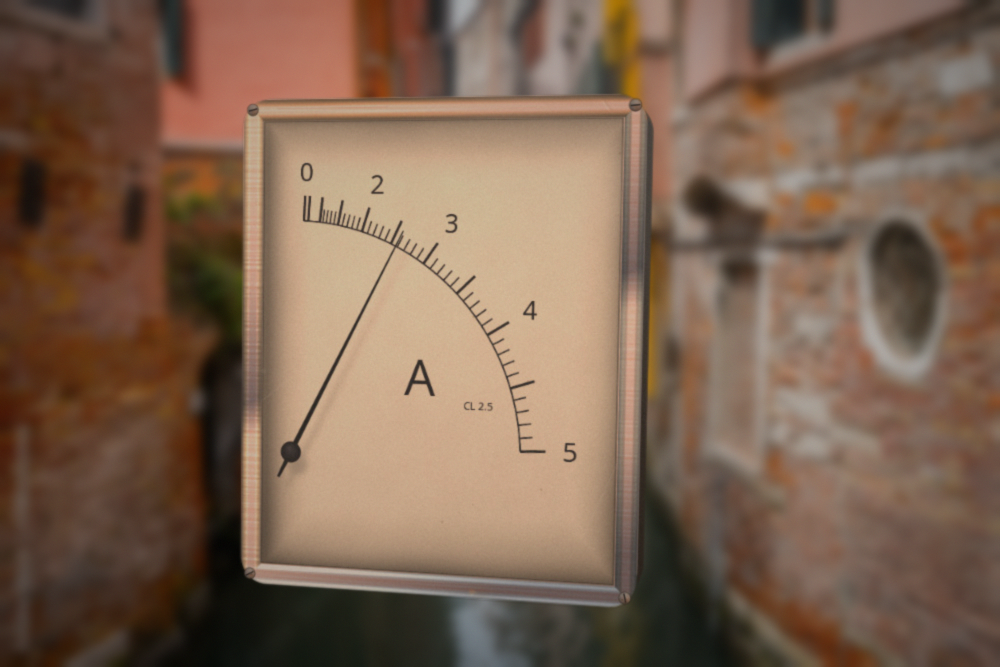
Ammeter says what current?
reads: 2.6 A
